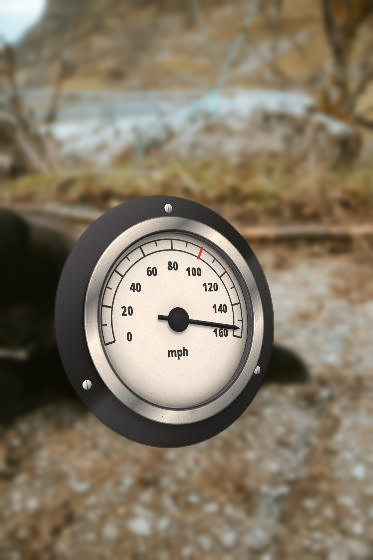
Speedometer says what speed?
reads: 155 mph
